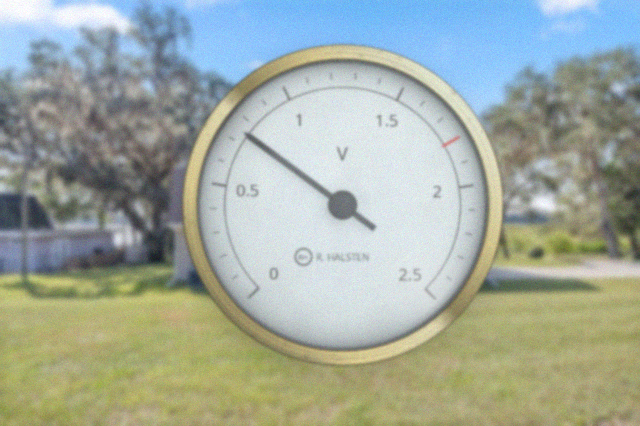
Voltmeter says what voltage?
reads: 0.75 V
